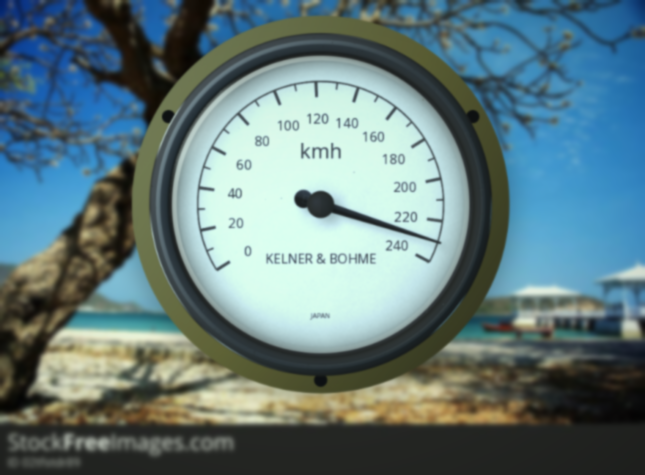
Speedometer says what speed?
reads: 230 km/h
